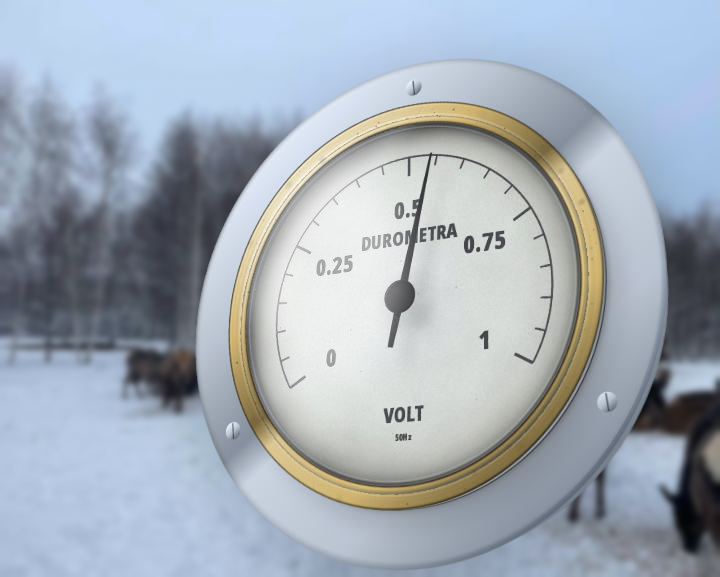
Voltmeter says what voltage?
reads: 0.55 V
